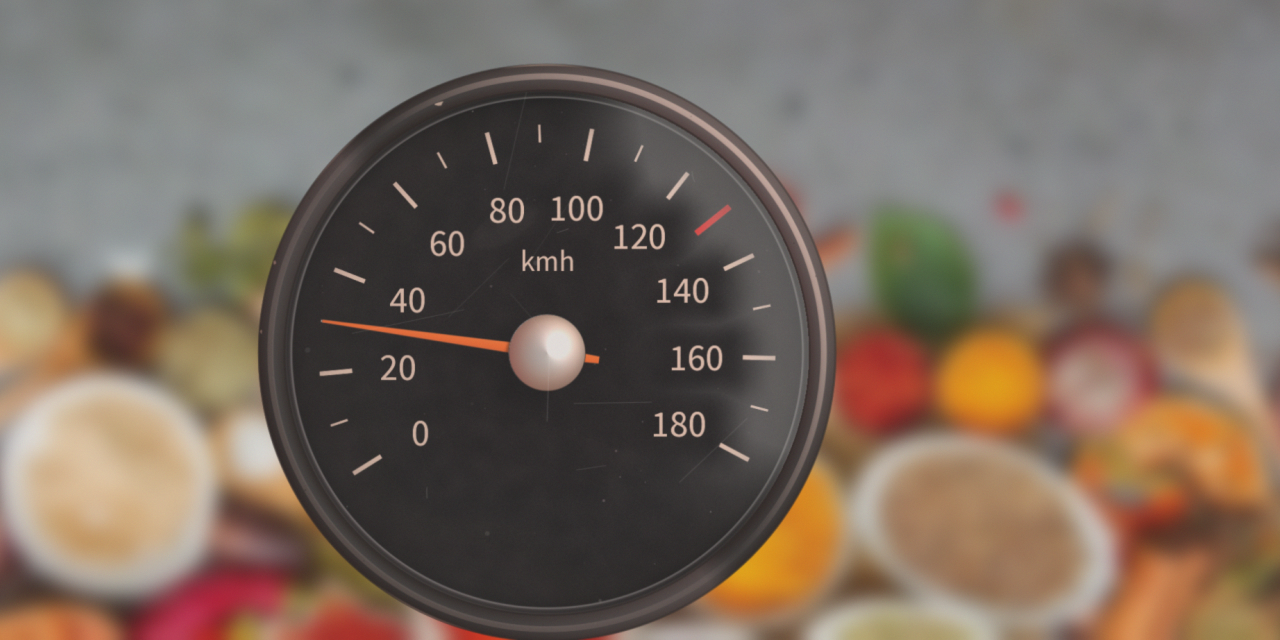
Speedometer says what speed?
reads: 30 km/h
